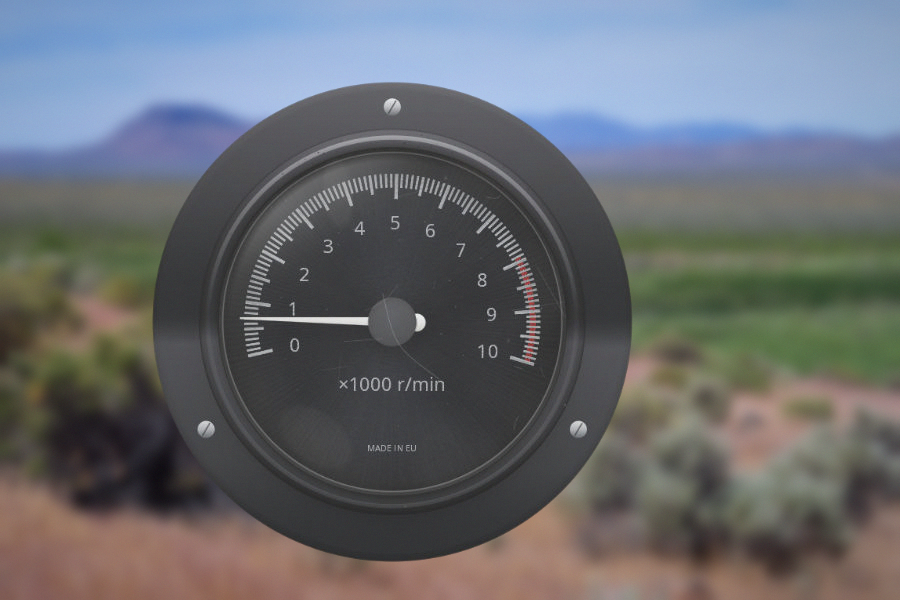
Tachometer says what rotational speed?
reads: 700 rpm
